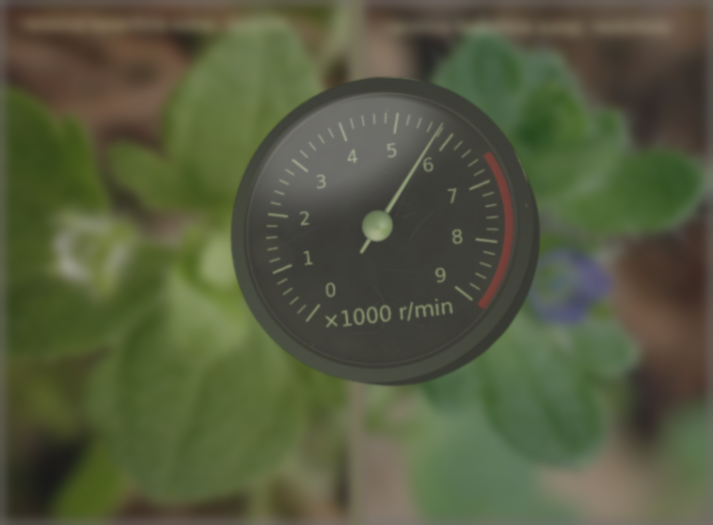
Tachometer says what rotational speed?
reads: 5800 rpm
